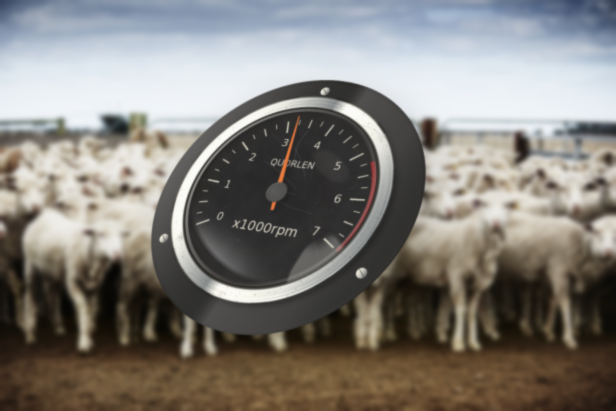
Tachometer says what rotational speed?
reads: 3250 rpm
